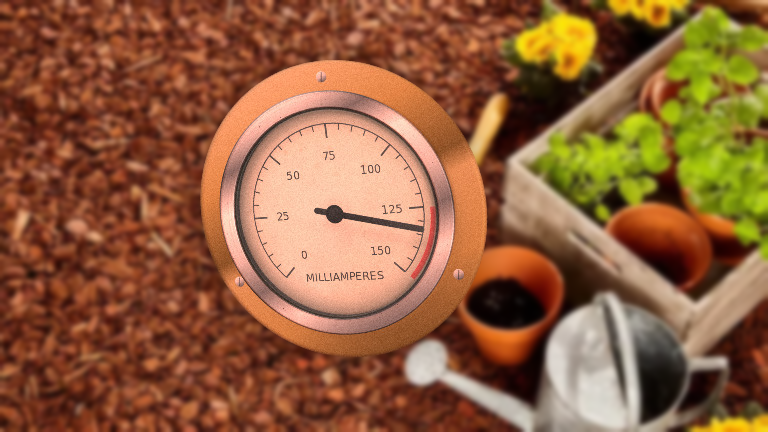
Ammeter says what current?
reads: 132.5 mA
